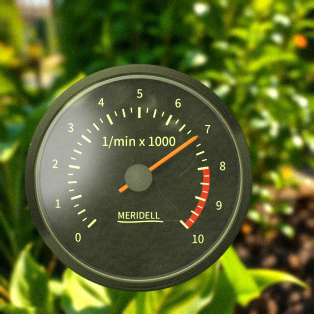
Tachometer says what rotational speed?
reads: 7000 rpm
